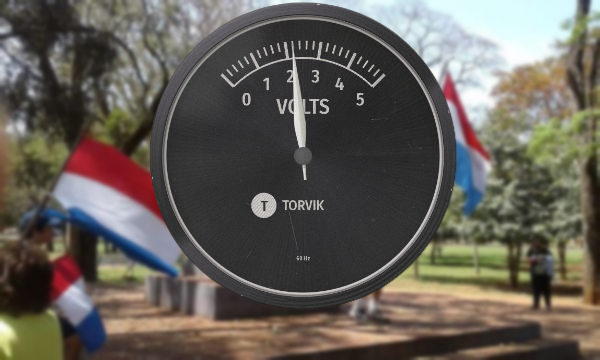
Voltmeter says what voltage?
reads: 2.2 V
